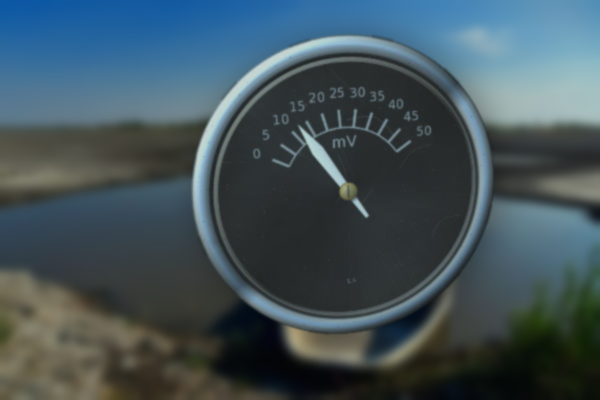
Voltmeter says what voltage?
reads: 12.5 mV
